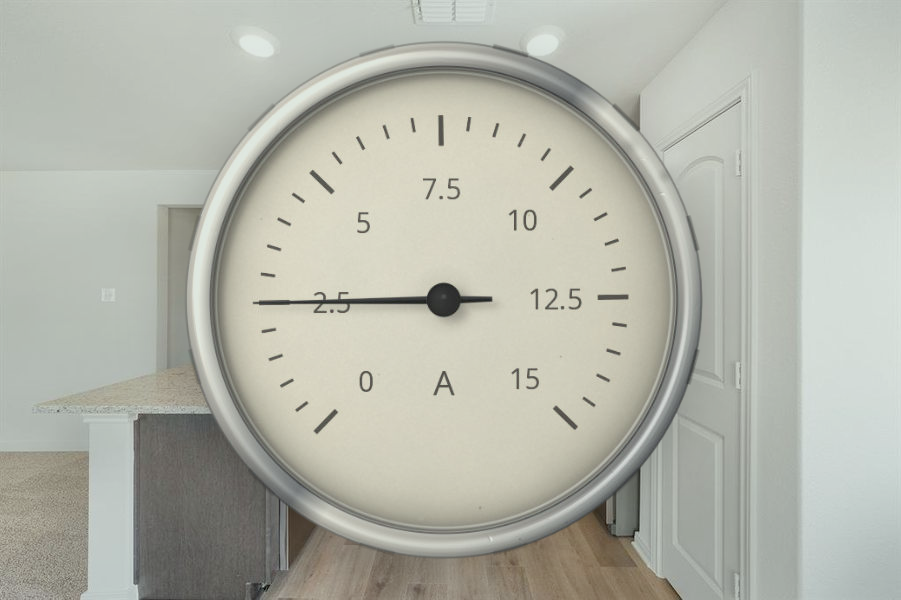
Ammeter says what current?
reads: 2.5 A
